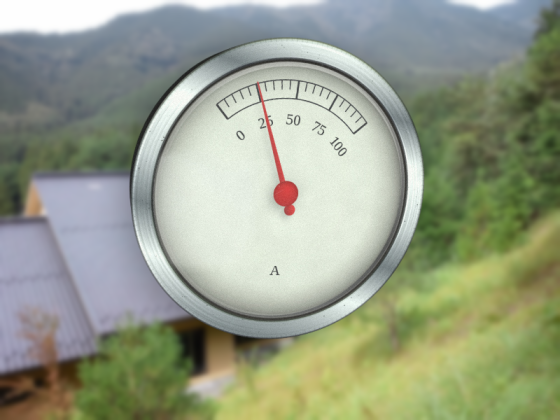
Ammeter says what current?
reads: 25 A
